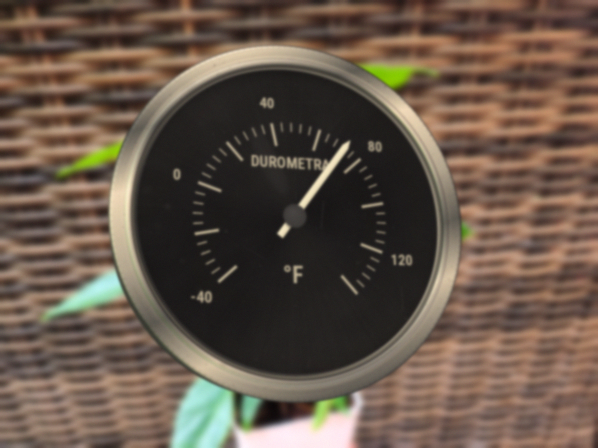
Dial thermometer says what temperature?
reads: 72 °F
